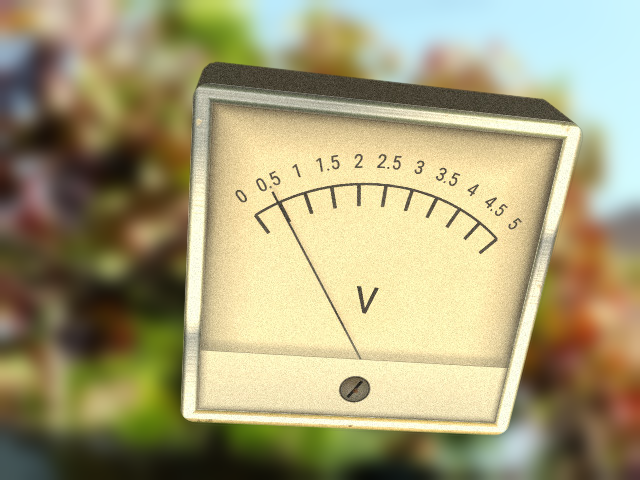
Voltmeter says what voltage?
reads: 0.5 V
